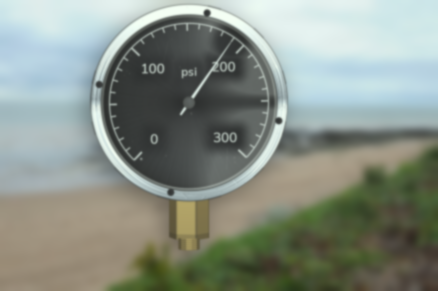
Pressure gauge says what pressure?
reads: 190 psi
